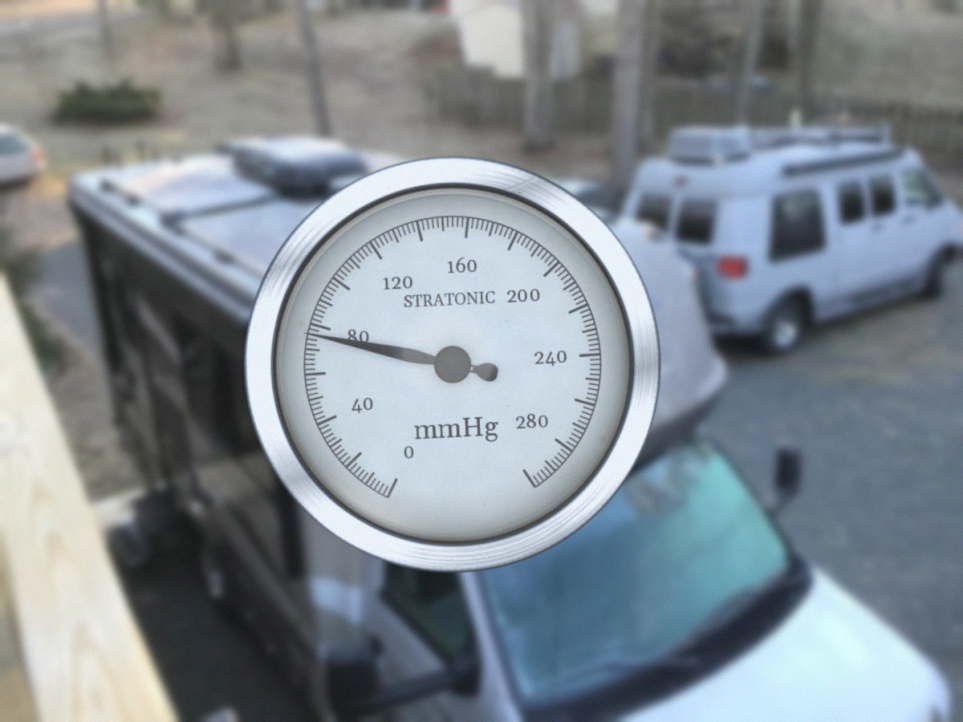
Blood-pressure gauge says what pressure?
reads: 76 mmHg
